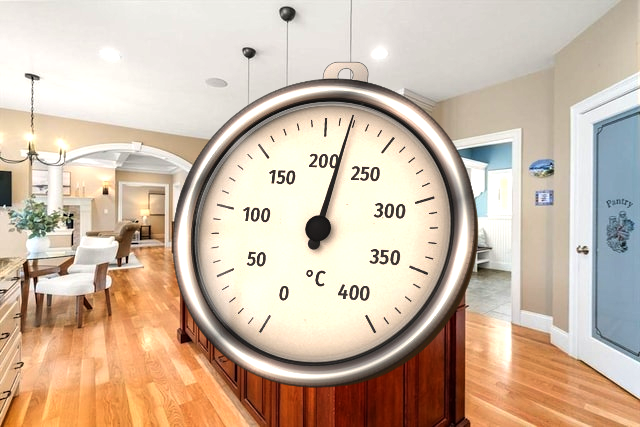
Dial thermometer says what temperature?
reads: 220 °C
